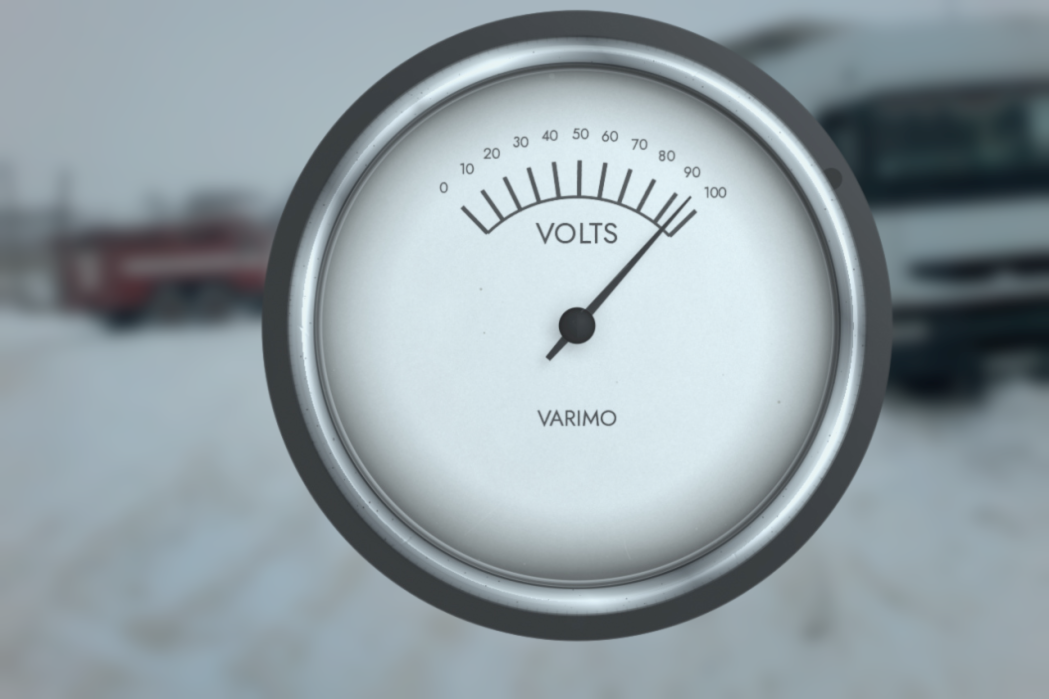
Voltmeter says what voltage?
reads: 95 V
